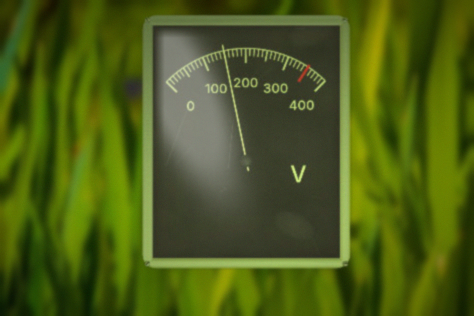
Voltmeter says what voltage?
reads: 150 V
